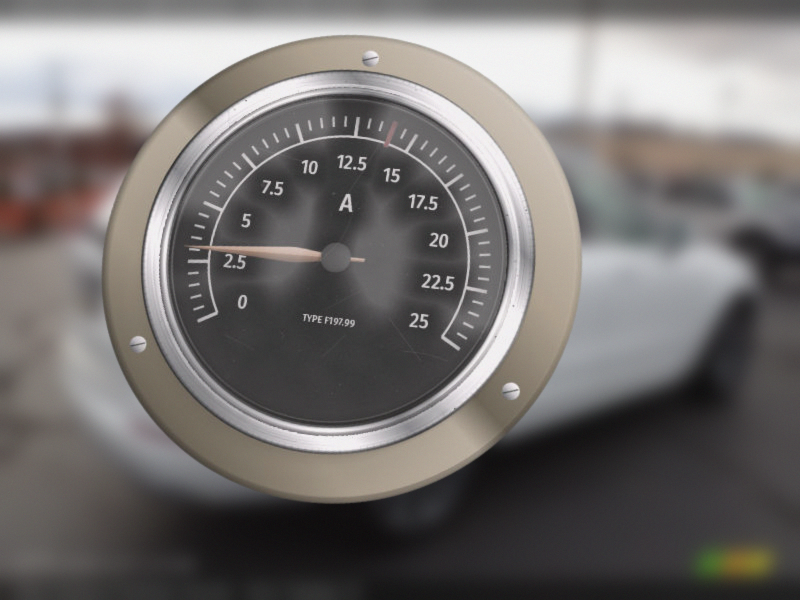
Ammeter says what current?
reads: 3 A
